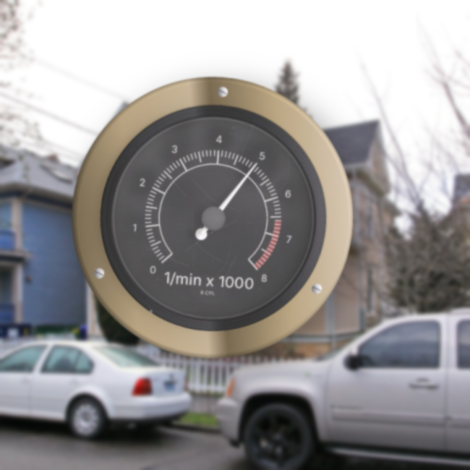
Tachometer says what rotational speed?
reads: 5000 rpm
